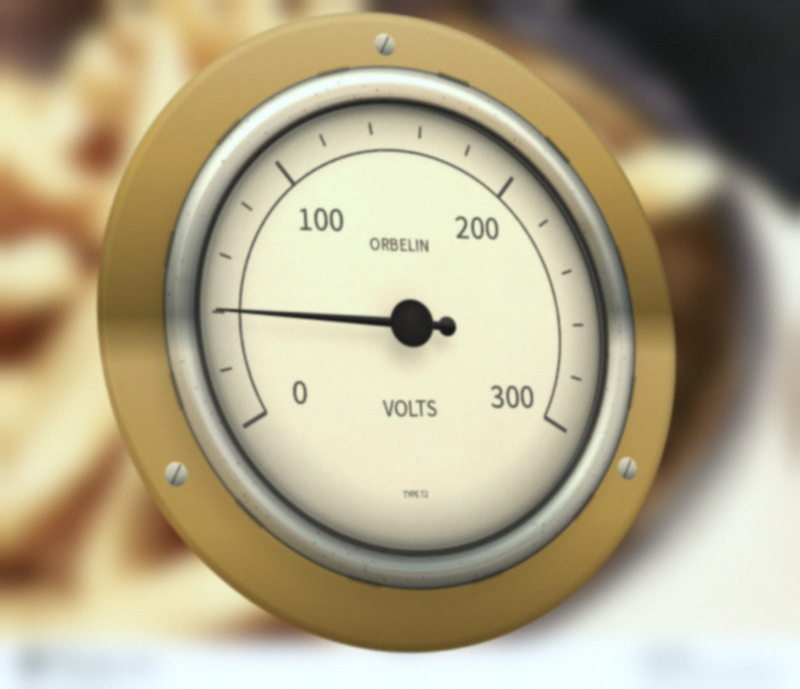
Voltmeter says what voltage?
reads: 40 V
